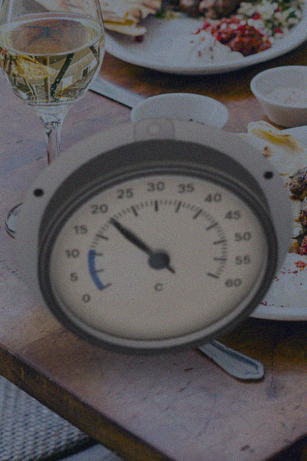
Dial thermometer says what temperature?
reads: 20 °C
